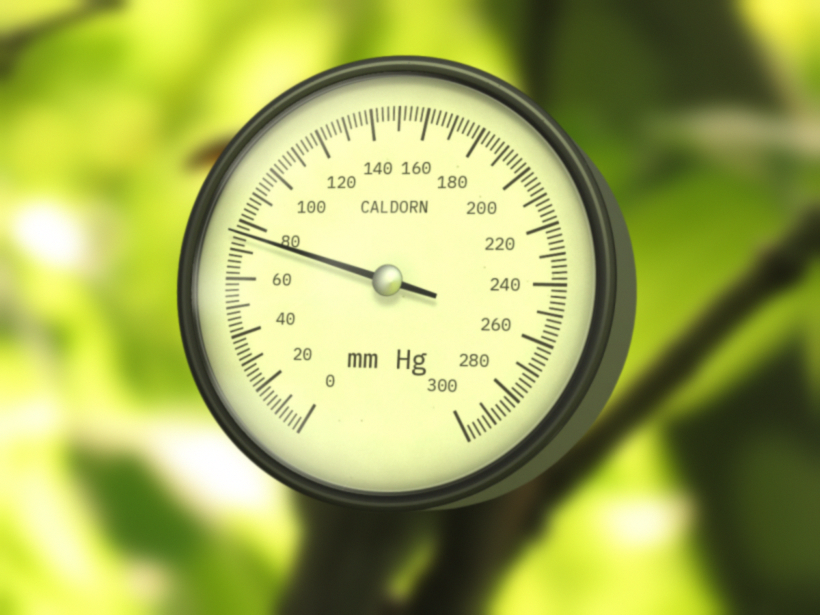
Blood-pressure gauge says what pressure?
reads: 76 mmHg
